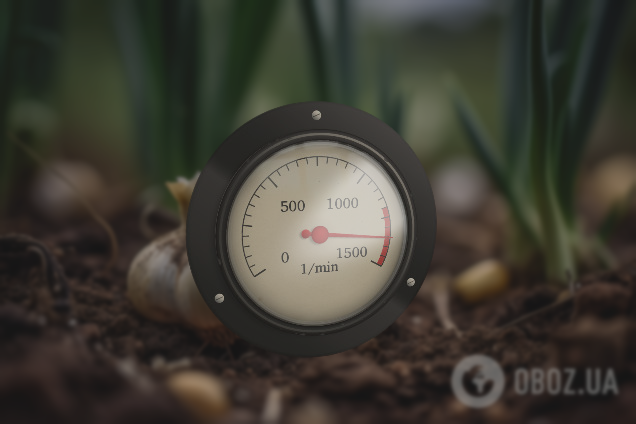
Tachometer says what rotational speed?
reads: 1350 rpm
